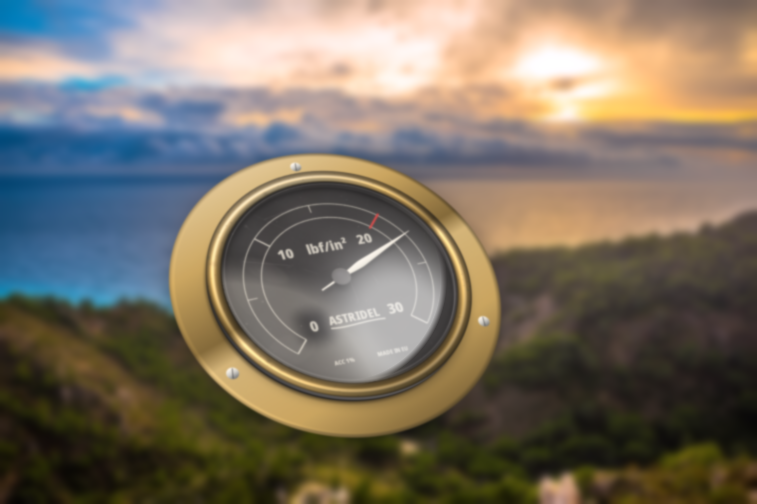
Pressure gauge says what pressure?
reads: 22.5 psi
